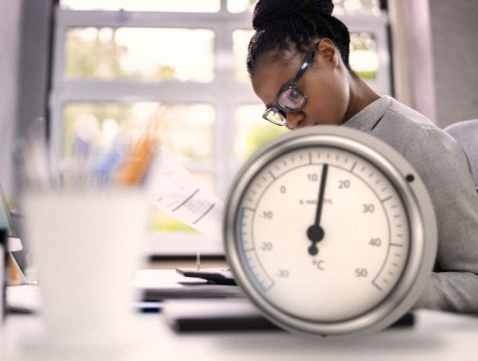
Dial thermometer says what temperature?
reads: 14 °C
